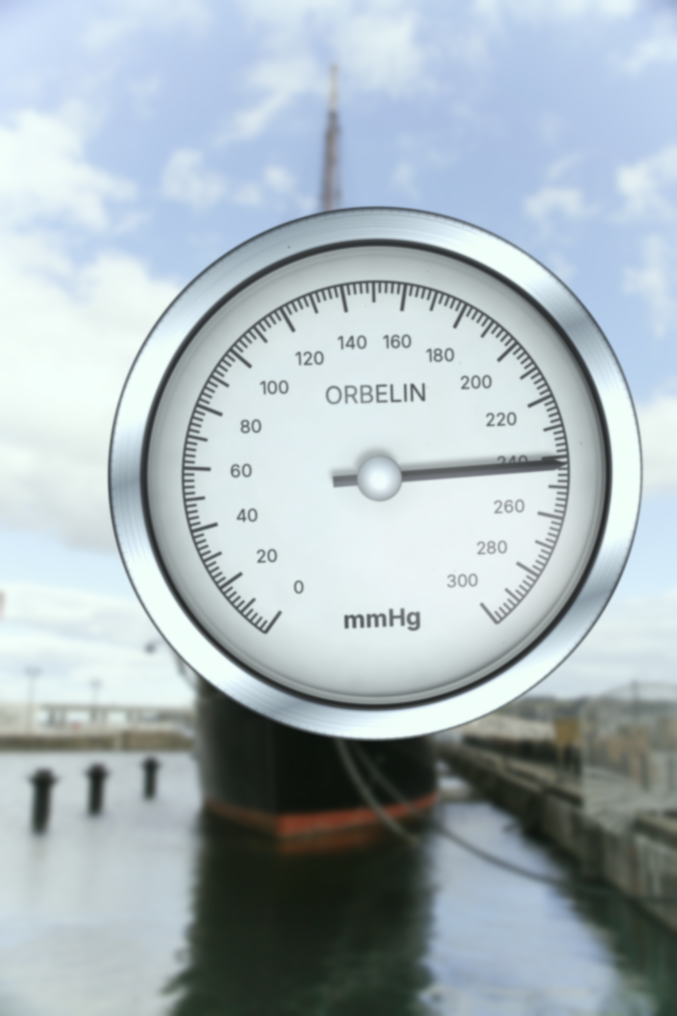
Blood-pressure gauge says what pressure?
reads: 242 mmHg
